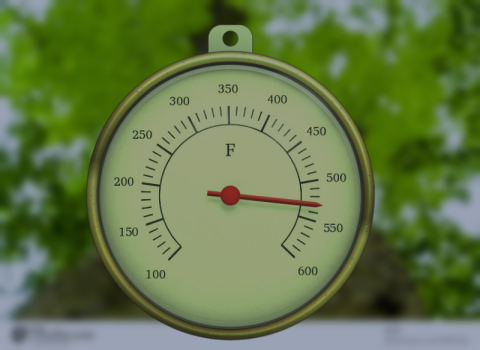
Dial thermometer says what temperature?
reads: 530 °F
